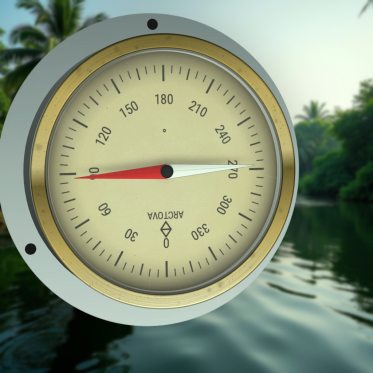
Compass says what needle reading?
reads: 87.5 °
